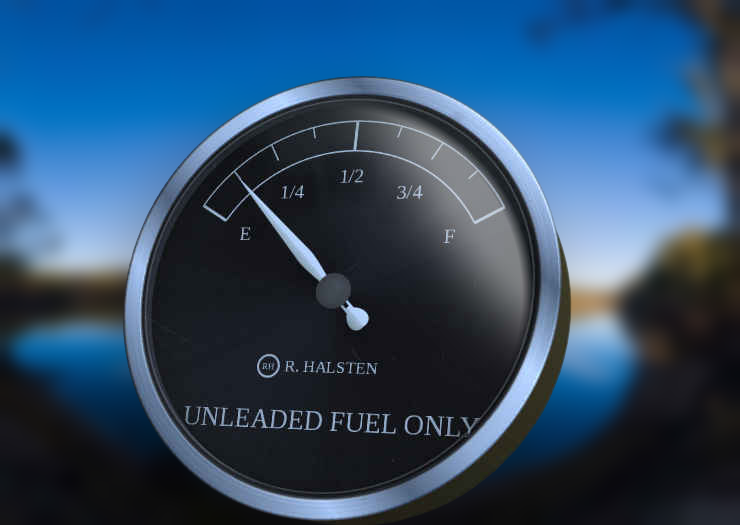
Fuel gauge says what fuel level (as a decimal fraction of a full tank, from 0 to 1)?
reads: 0.125
